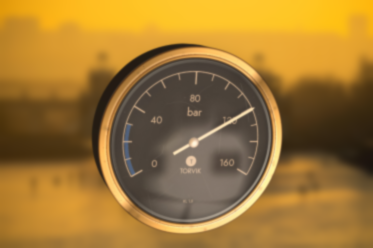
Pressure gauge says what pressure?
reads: 120 bar
